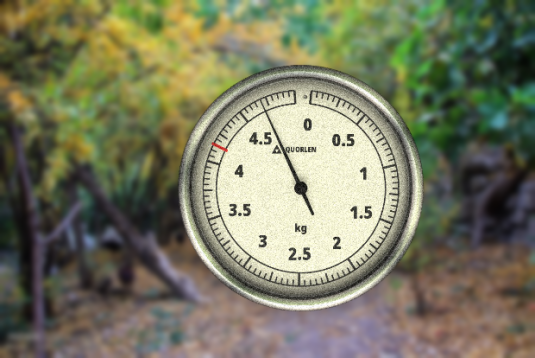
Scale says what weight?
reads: 4.7 kg
